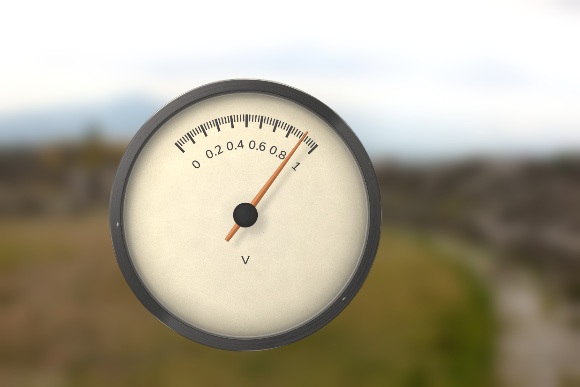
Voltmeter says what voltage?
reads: 0.9 V
